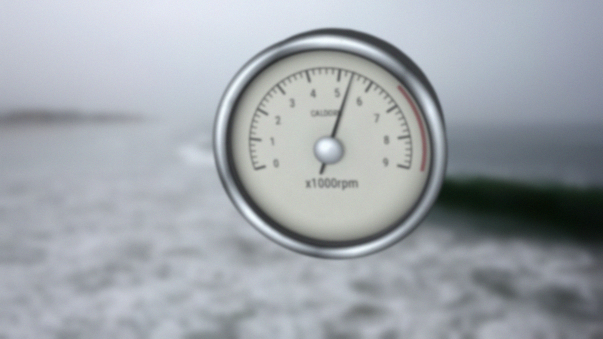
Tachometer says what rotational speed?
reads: 5400 rpm
